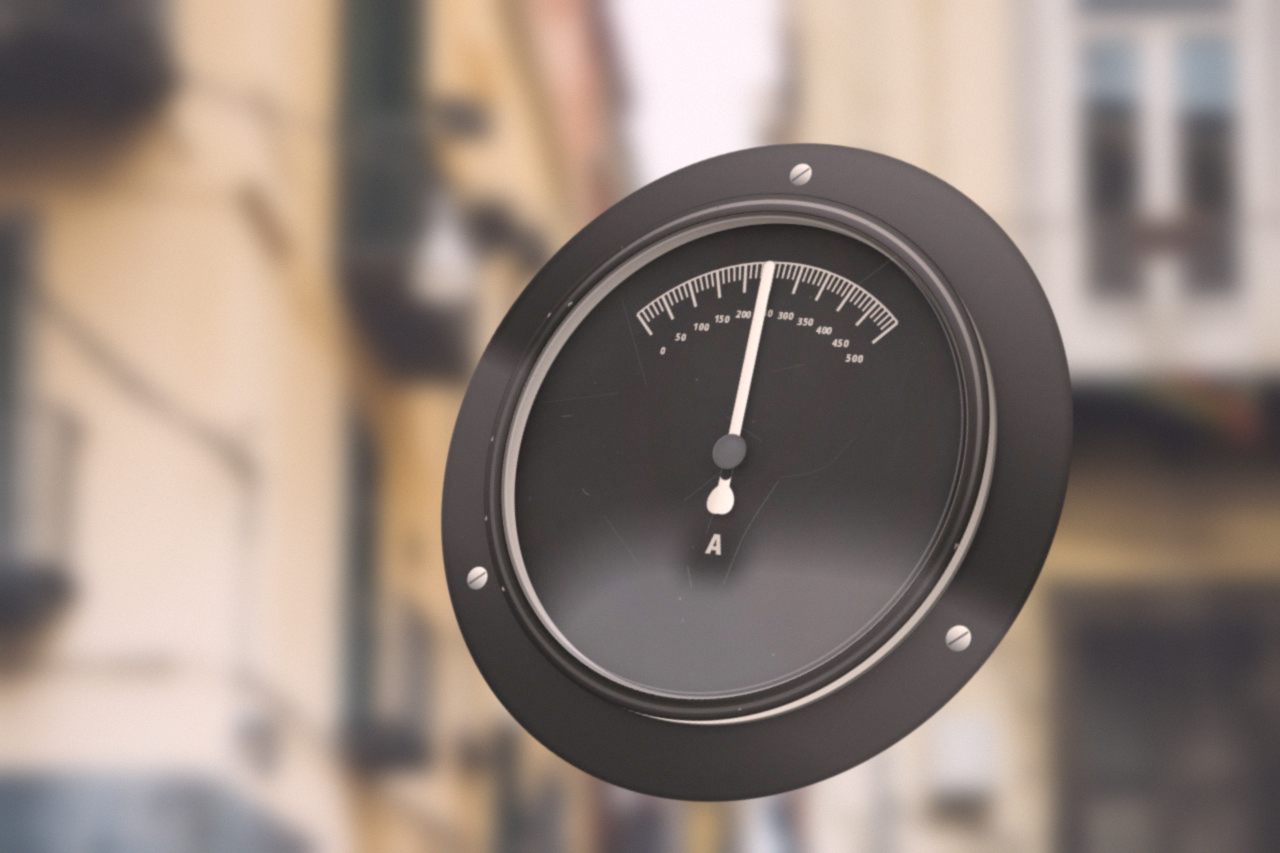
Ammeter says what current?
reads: 250 A
